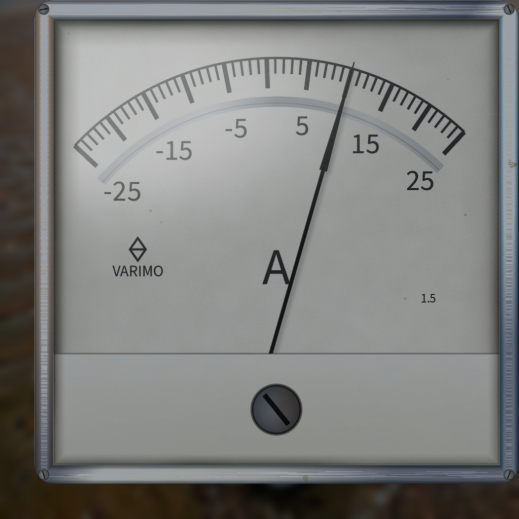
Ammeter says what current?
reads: 10 A
